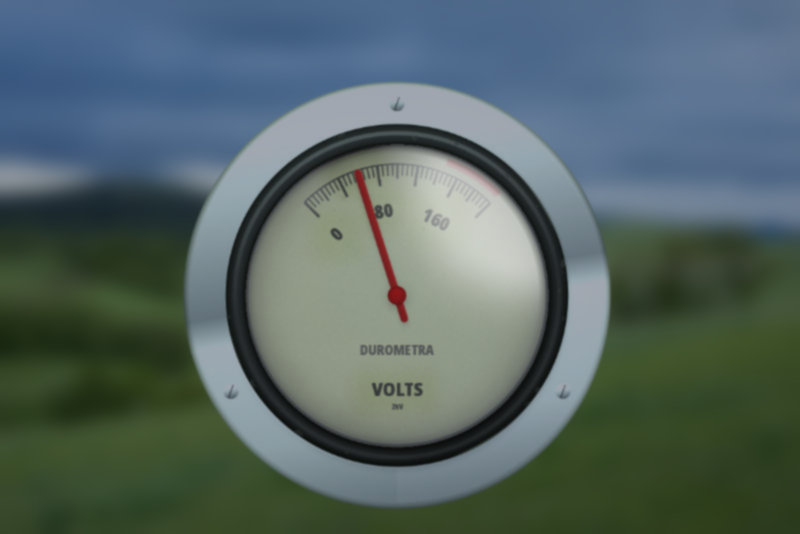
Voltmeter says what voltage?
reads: 60 V
